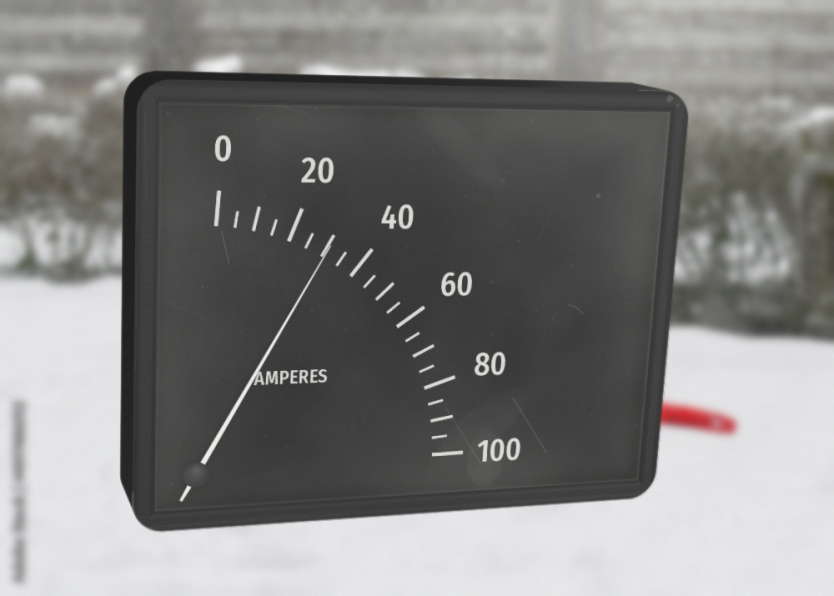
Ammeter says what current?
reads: 30 A
